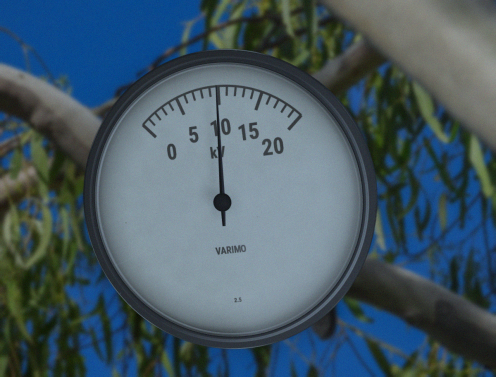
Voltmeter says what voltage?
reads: 10 kV
